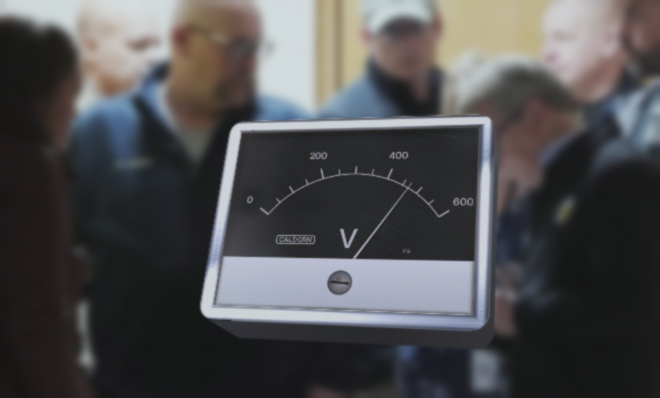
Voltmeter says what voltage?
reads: 475 V
